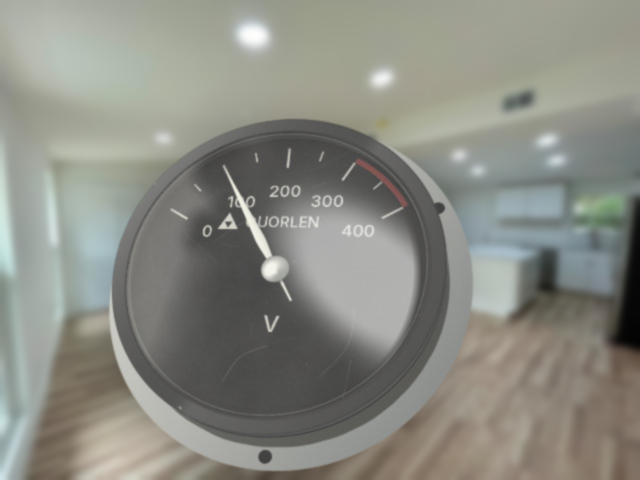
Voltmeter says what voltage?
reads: 100 V
